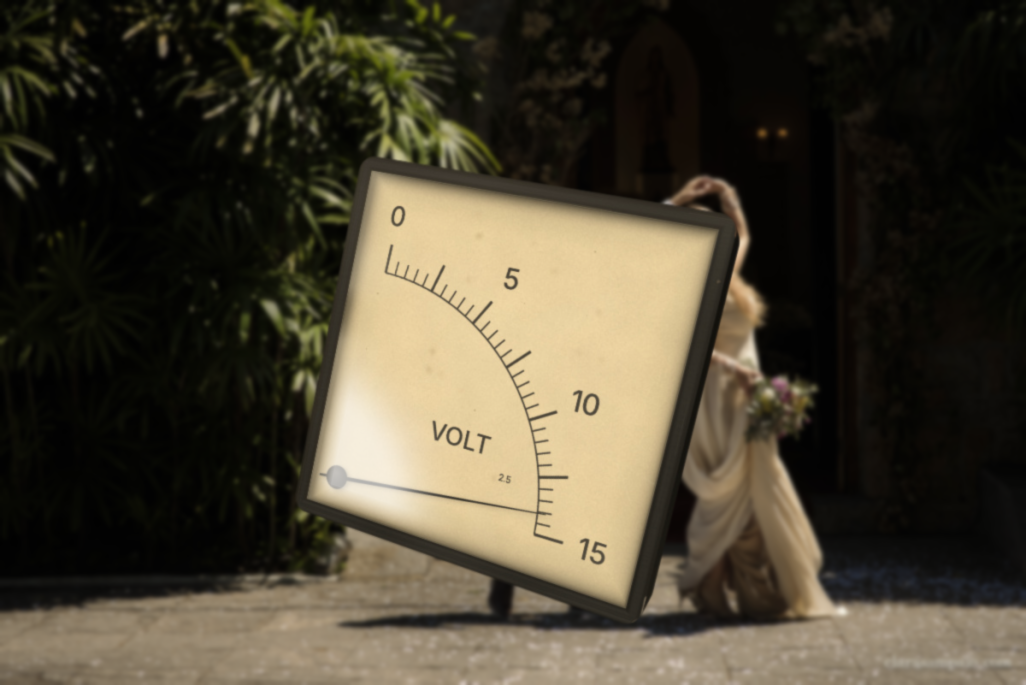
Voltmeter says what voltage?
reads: 14 V
